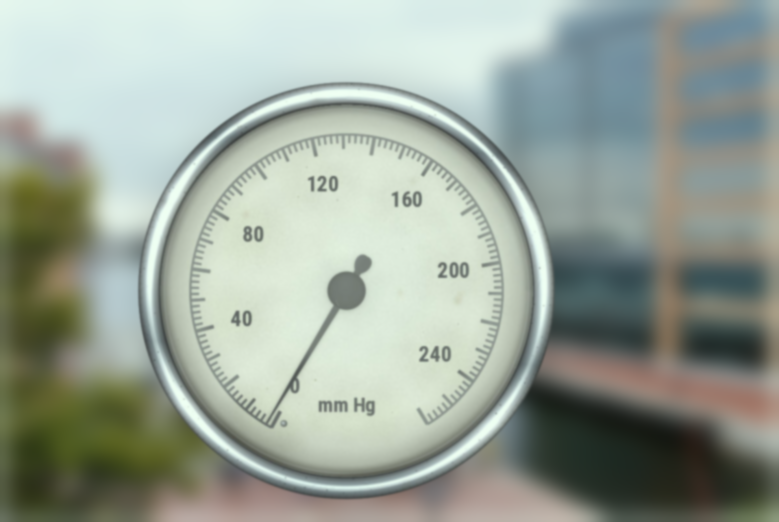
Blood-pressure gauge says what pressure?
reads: 2 mmHg
